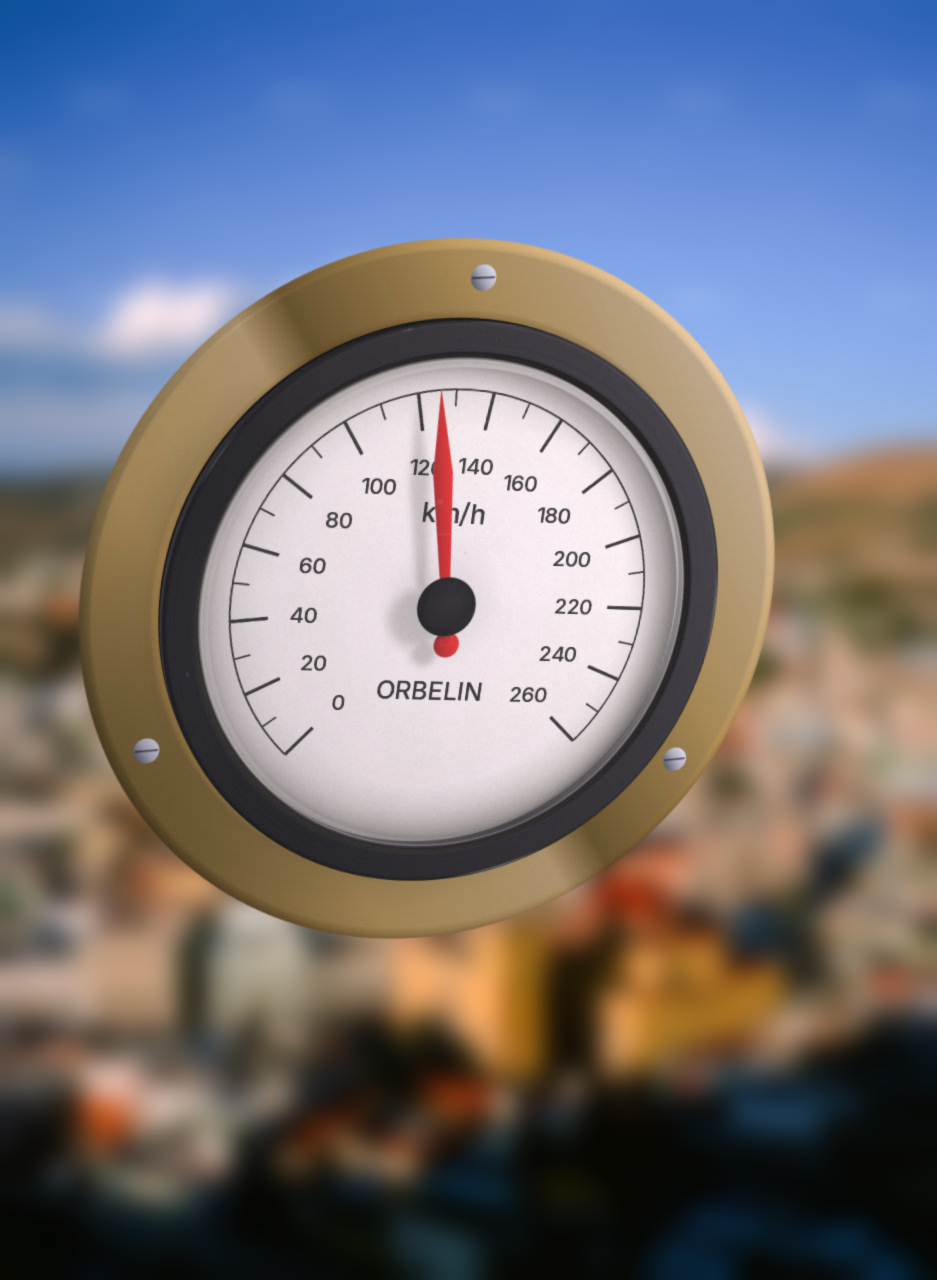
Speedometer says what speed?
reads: 125 km/h
